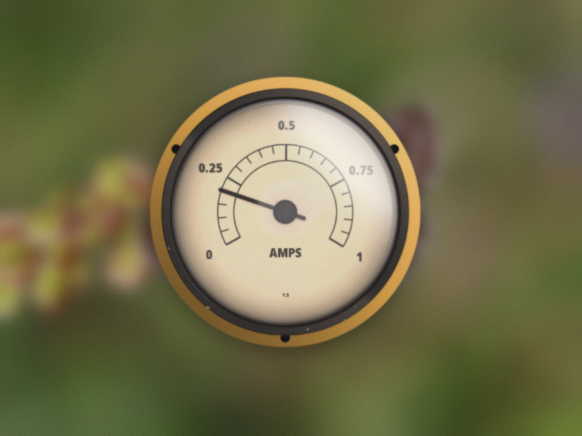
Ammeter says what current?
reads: 0.2 A
